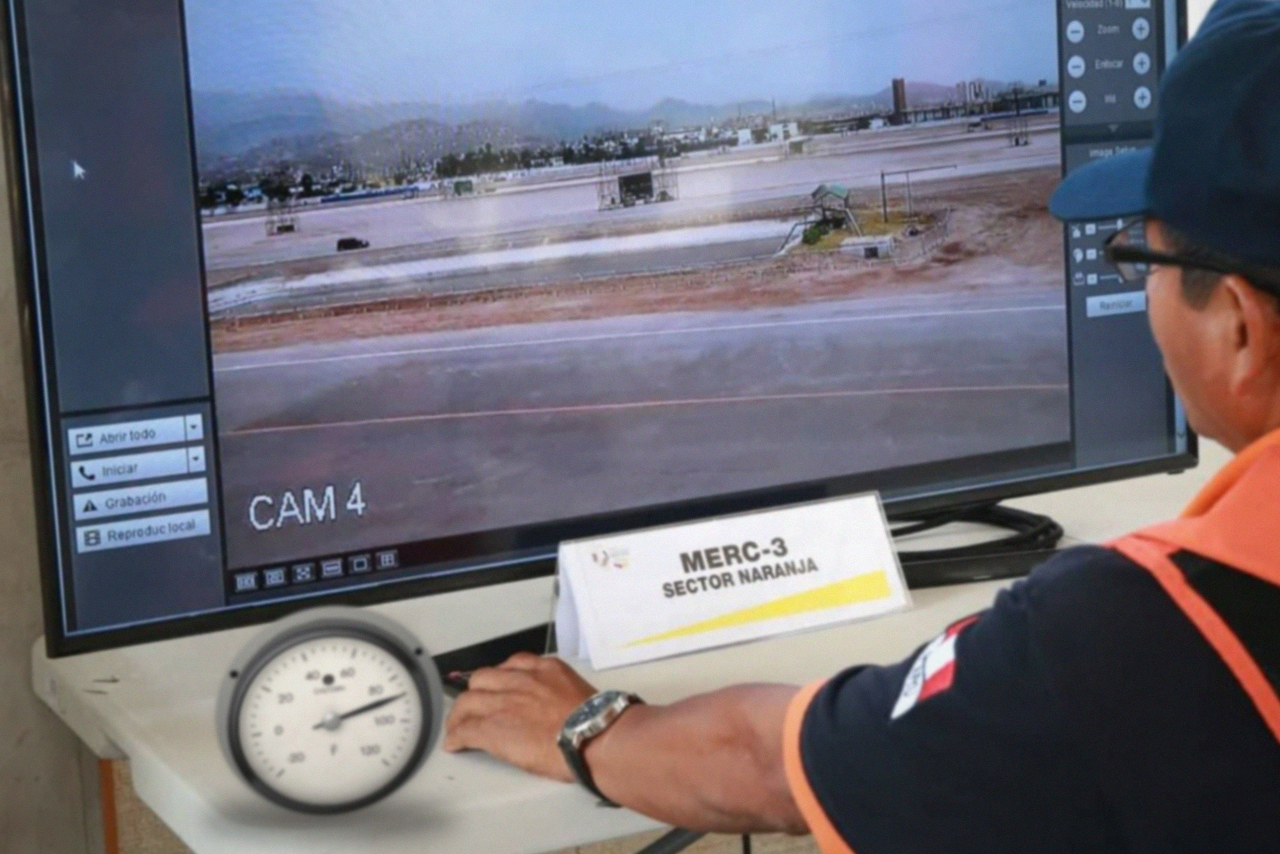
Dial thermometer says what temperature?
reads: 88 °F
